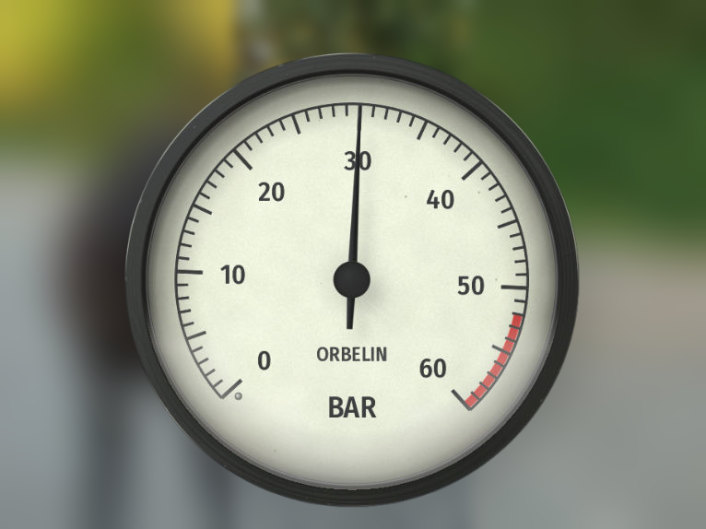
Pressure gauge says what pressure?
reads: 30 bar
